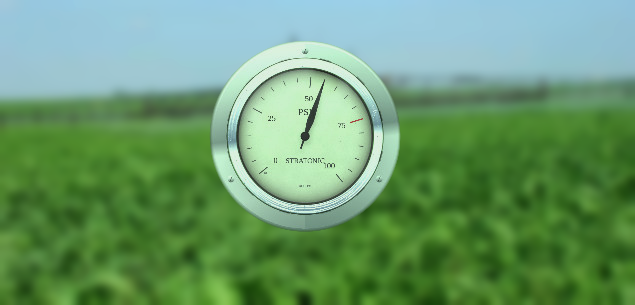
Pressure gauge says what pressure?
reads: 55 psi
